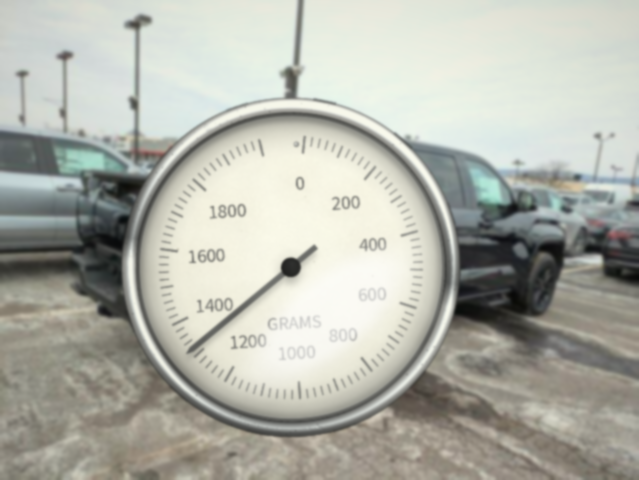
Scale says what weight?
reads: 1320 g
